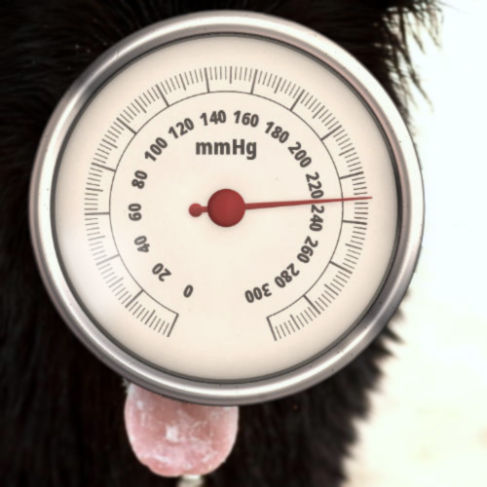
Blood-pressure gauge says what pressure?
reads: 230 mmHg
